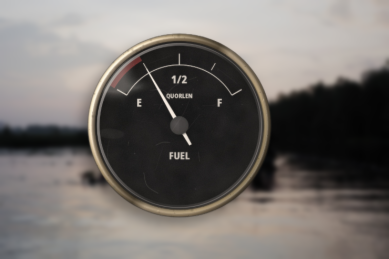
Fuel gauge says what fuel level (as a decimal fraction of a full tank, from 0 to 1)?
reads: 0.25
